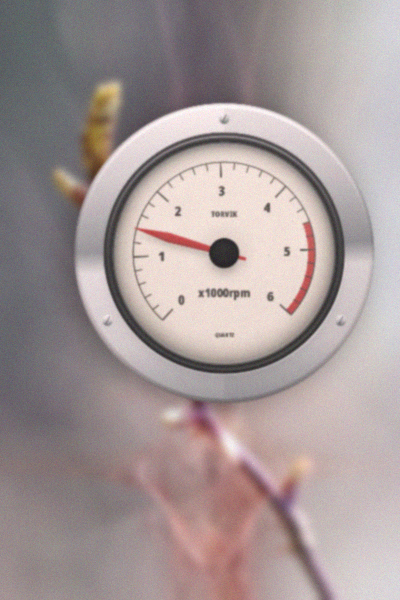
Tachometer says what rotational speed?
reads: 1400 rpm
